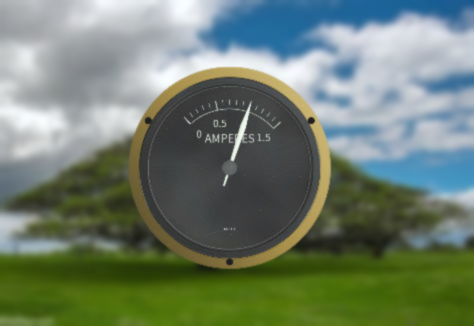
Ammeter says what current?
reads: 1 A
